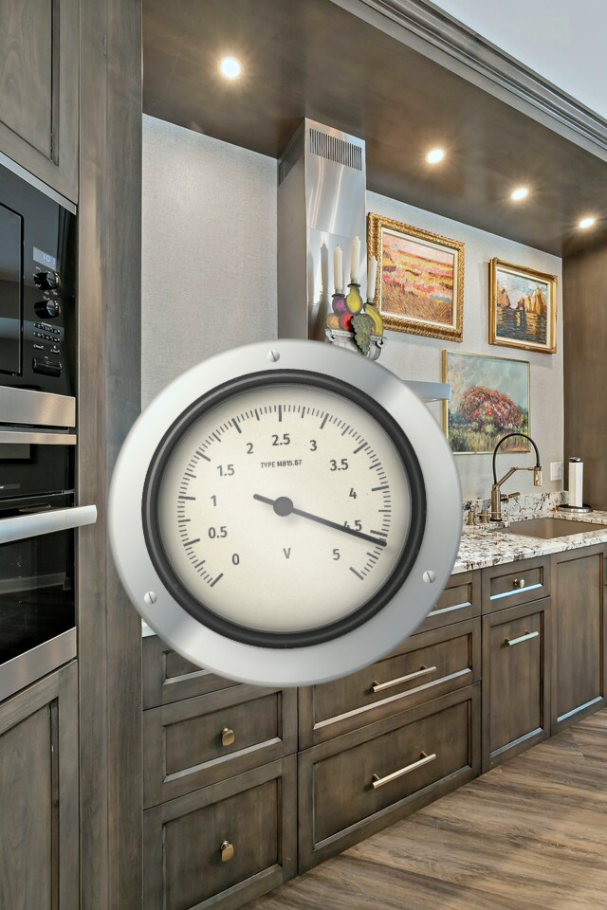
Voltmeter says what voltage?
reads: 4.6 V
